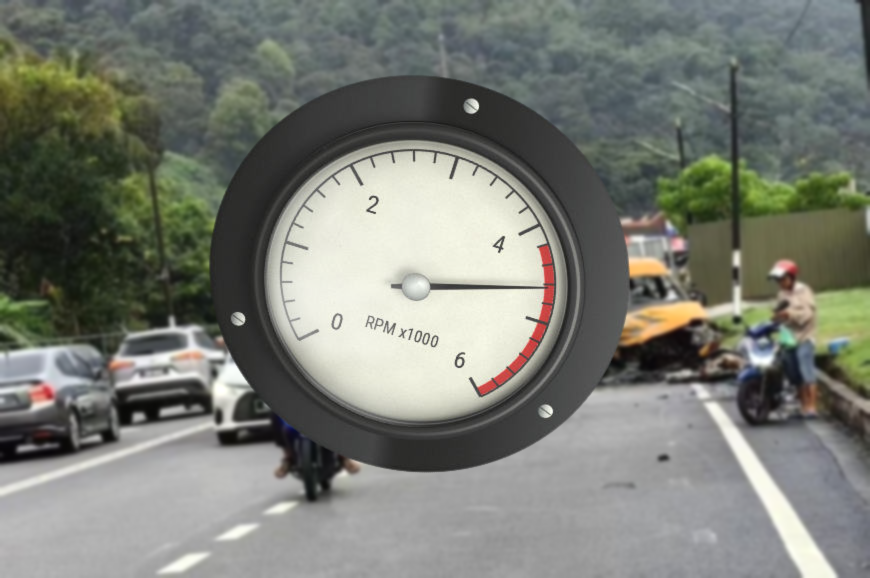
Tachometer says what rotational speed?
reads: 4600 rpm
